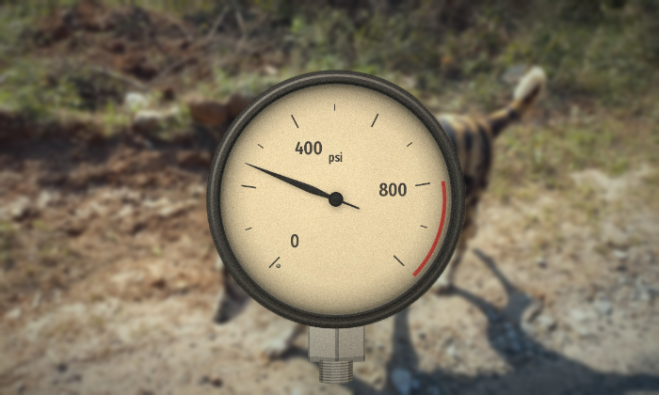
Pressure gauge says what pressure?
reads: 250 psi
